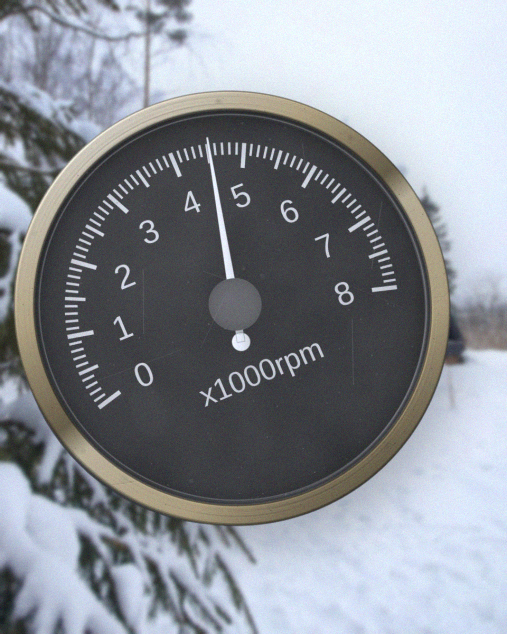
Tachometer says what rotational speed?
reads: 4500 rpm
